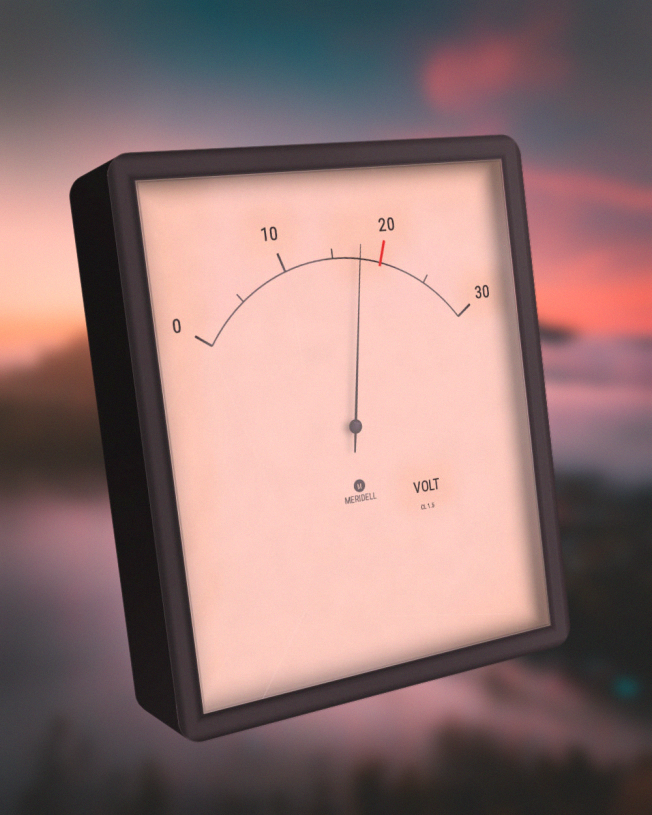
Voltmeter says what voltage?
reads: 17.5 V
